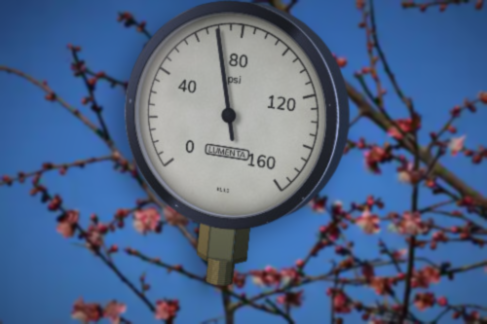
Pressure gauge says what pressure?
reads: 70 psi
